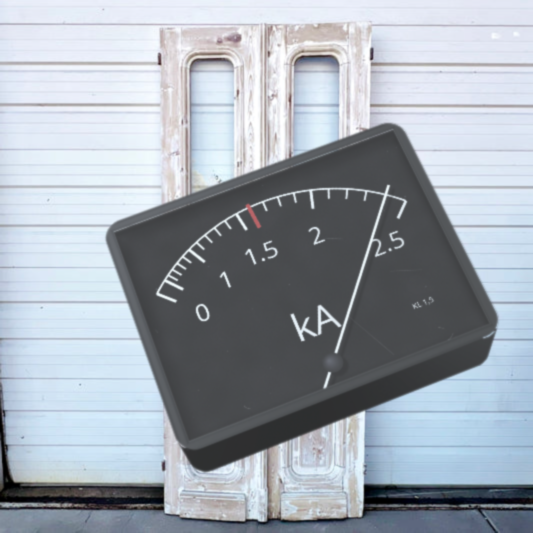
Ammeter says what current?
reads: 2.4 kA
